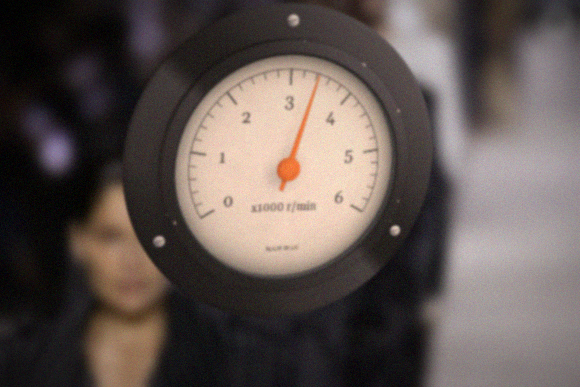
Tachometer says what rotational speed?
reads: 3400 rpm
